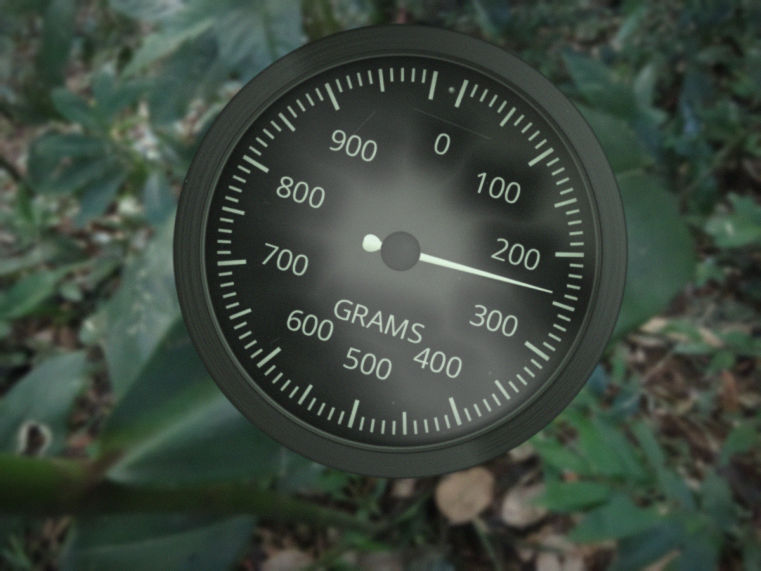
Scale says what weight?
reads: 240 g
